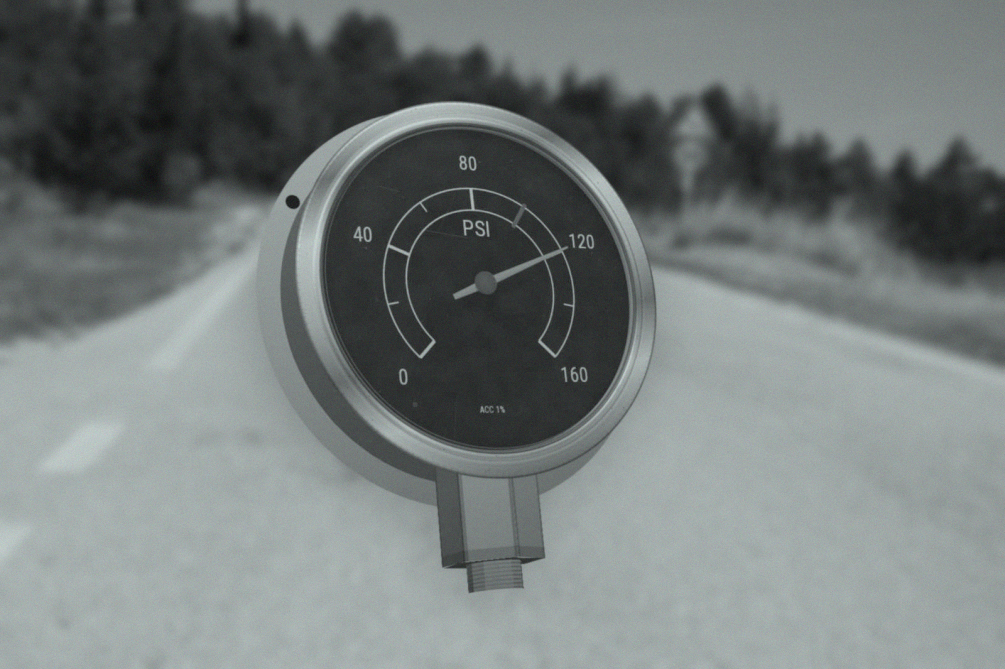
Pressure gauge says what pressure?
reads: 120 psi
